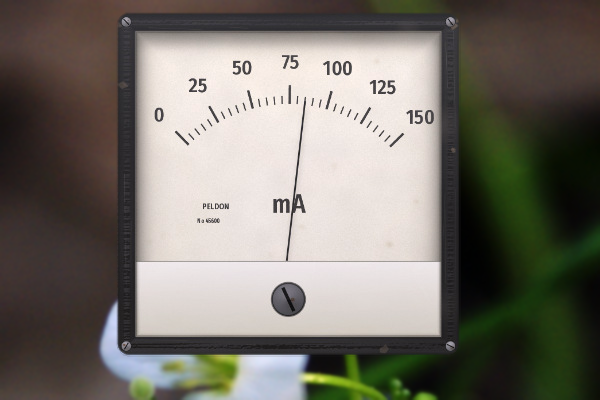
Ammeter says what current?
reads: 85 mA
